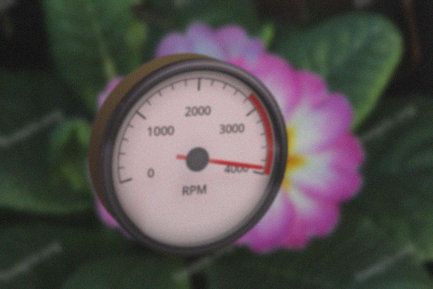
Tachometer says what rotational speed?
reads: 3900 rpm
